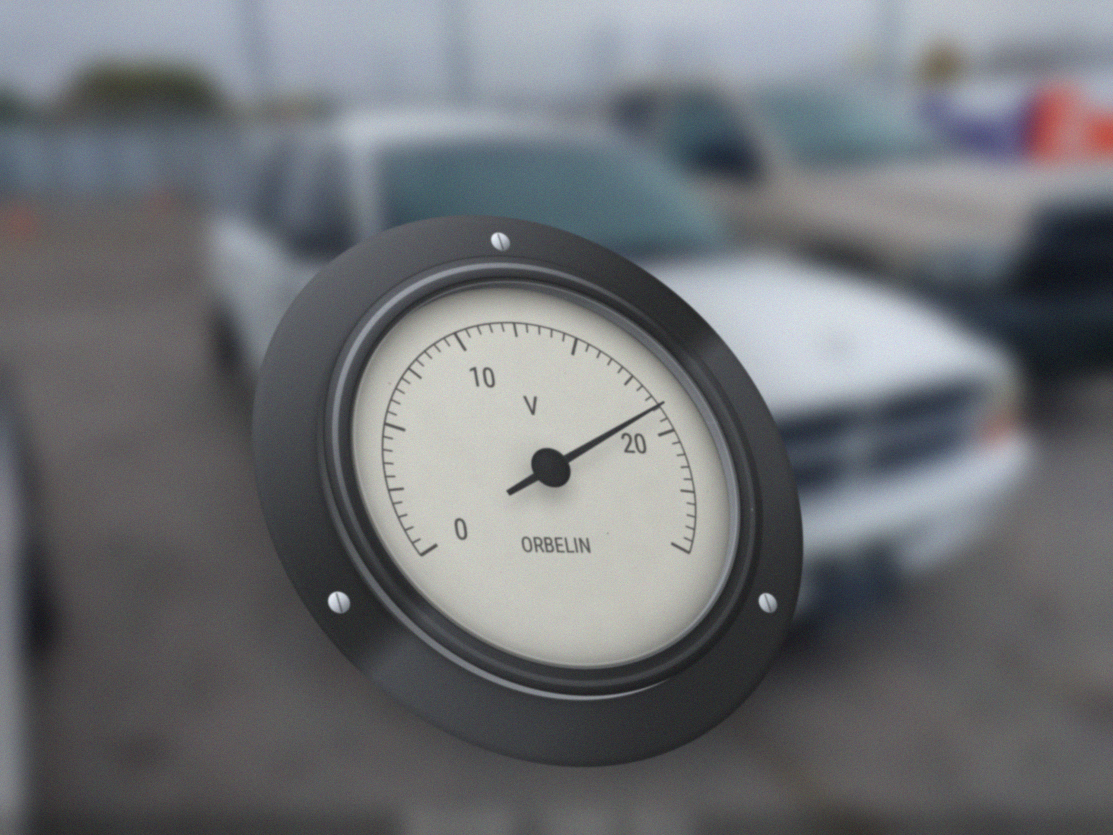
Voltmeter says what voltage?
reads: 19 V
